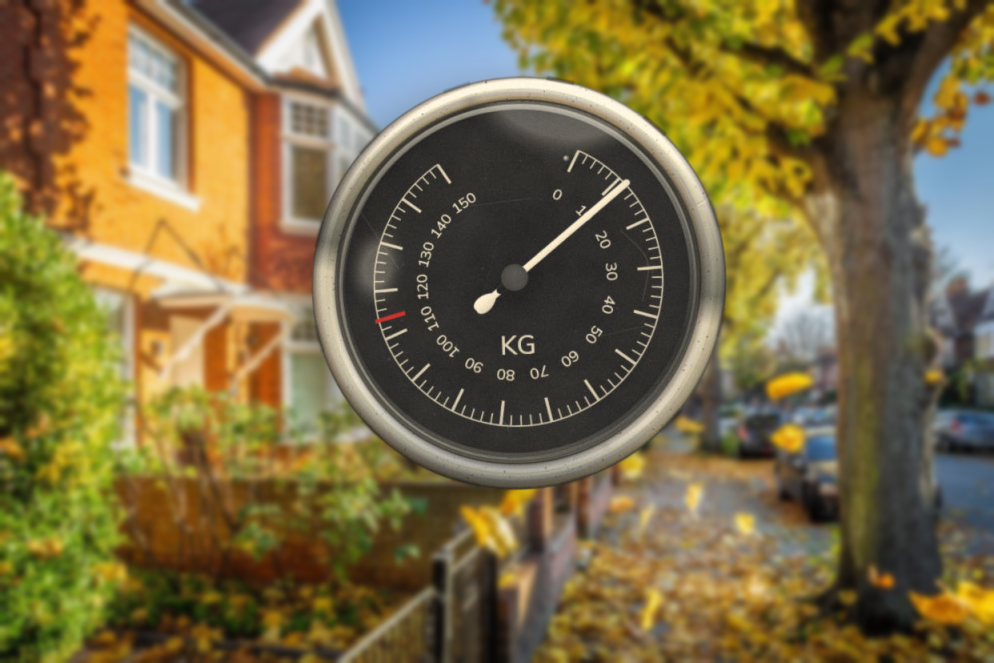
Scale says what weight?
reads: 12 kg
